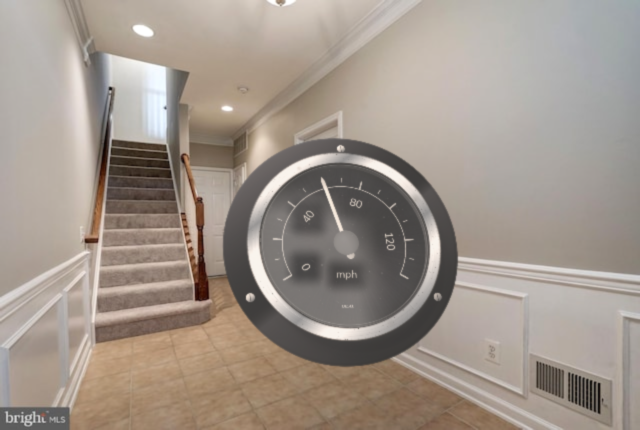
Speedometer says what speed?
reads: 60 mph
